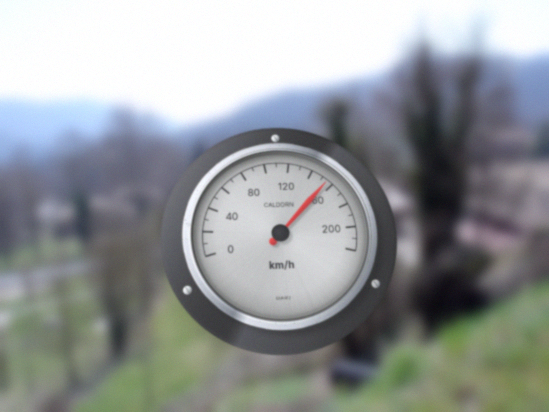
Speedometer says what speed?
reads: 155 km/h
